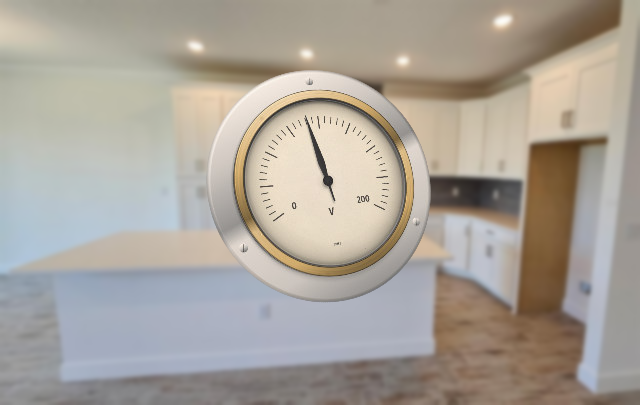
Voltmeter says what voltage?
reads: 90 V
